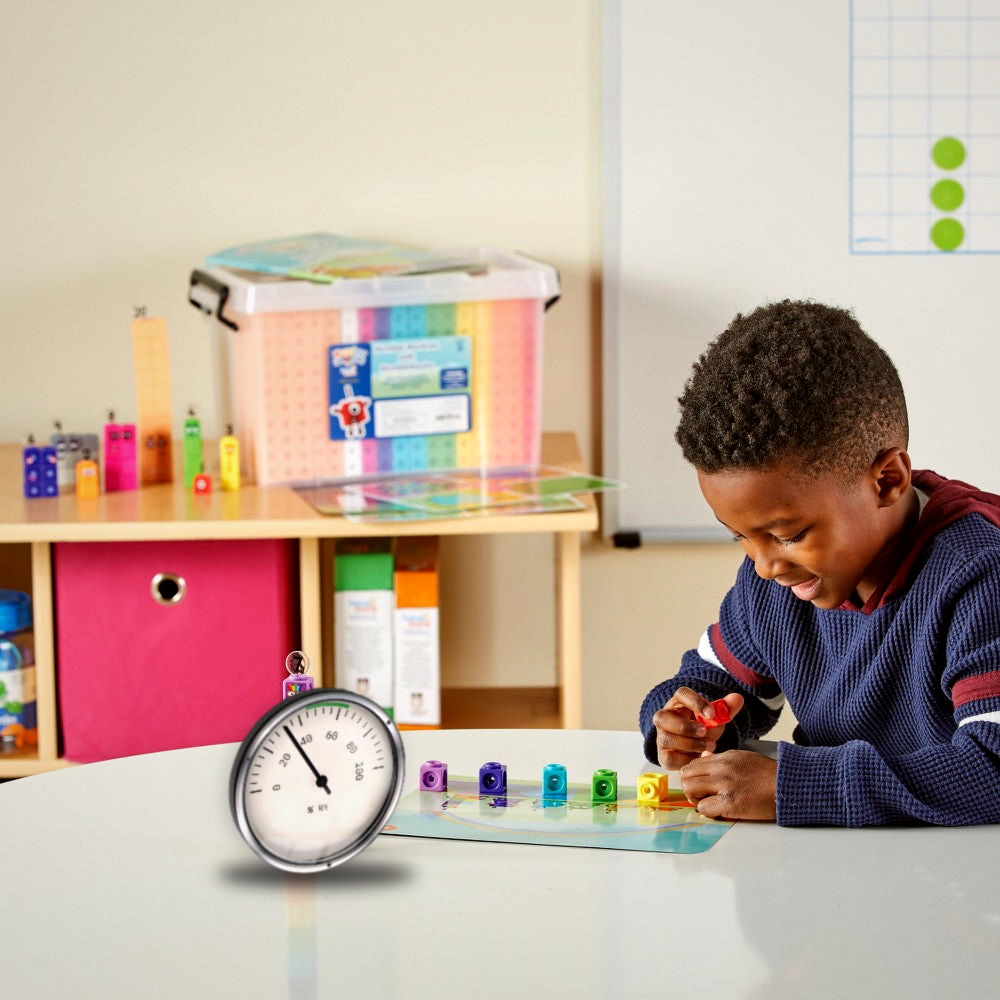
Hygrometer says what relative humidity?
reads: 32 %
